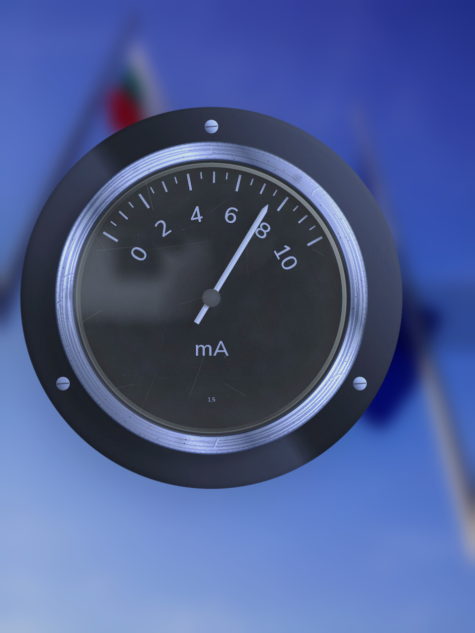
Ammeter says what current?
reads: 7.5 mA
